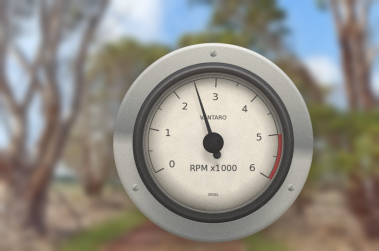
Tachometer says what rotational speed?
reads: 2500 rpm
